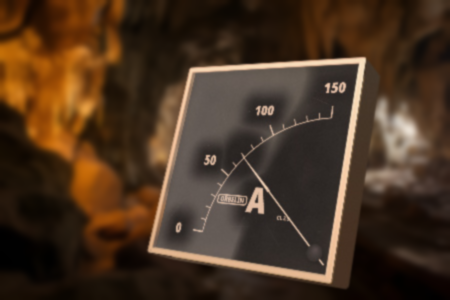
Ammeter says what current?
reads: 70 A
